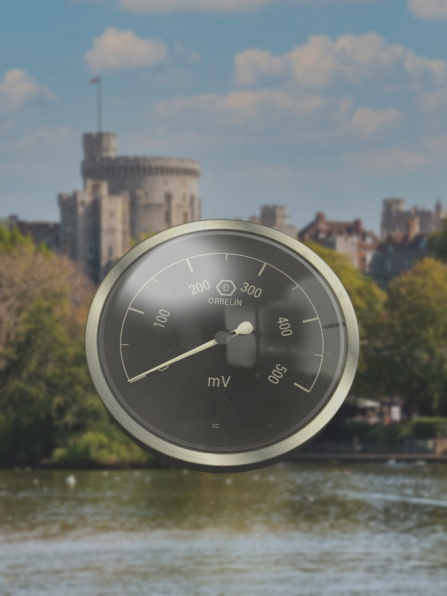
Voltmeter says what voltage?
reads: 0 mV
